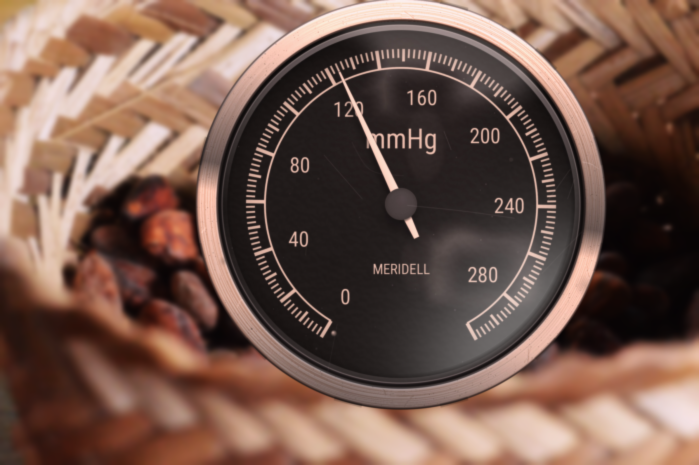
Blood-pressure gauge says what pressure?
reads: 124 mmHg
